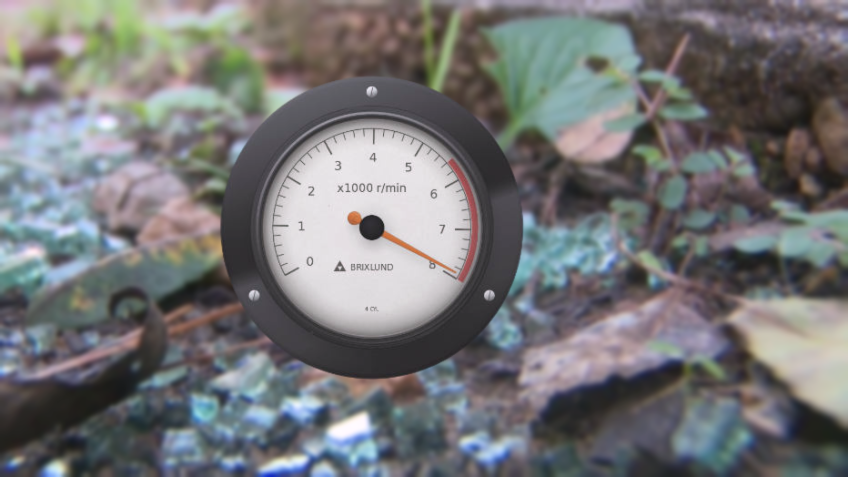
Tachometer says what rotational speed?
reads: 7900 rpm
